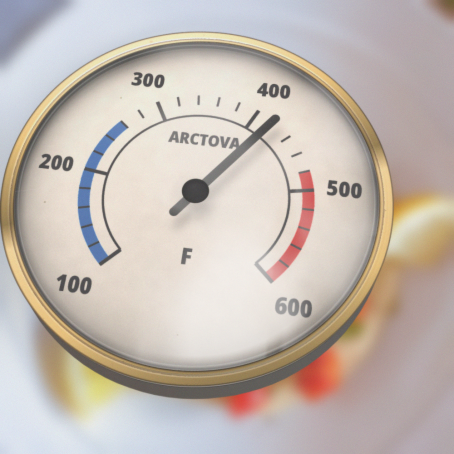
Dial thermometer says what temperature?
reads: 420 °F
